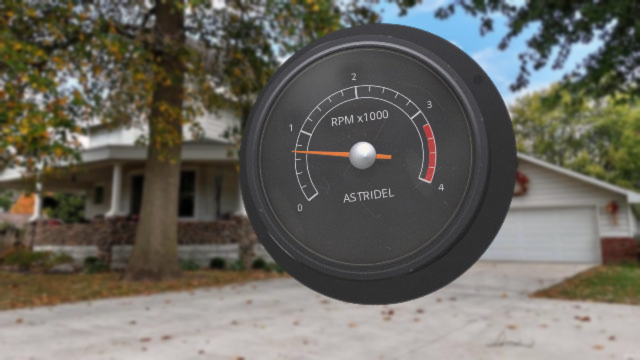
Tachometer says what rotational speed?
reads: 700 rpm
